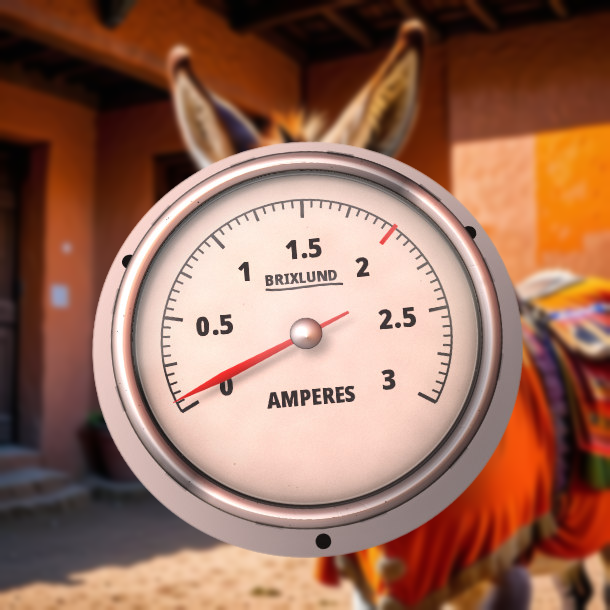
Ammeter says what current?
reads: 0.05 A
